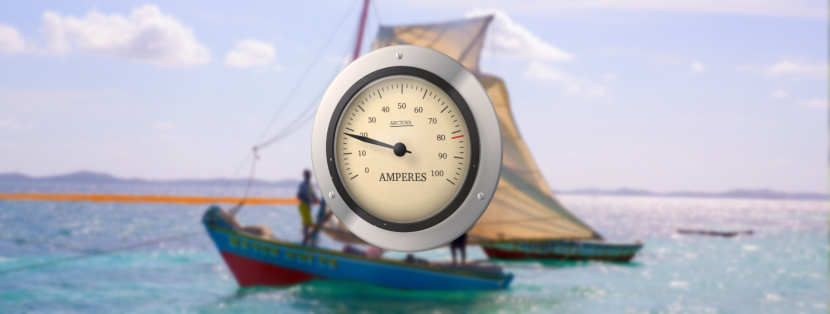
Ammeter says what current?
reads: 18 A
